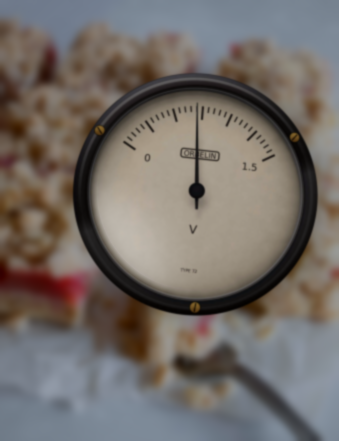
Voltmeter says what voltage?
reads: 0.7 V
